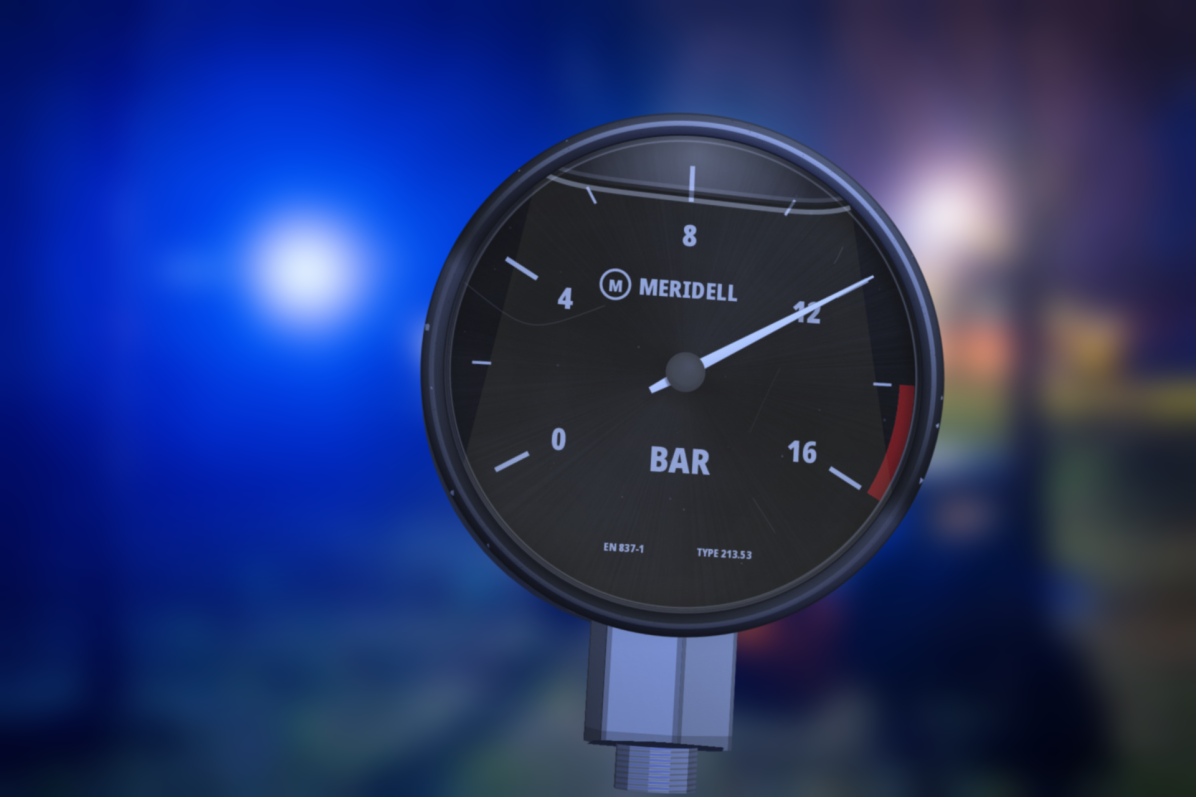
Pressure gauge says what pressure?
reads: 12 bar
